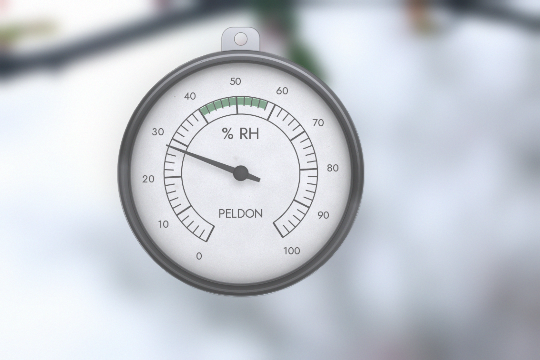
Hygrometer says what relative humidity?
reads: 28 %
